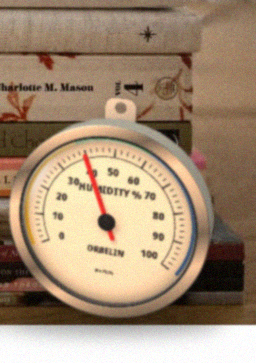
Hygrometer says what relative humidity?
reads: 40 %
